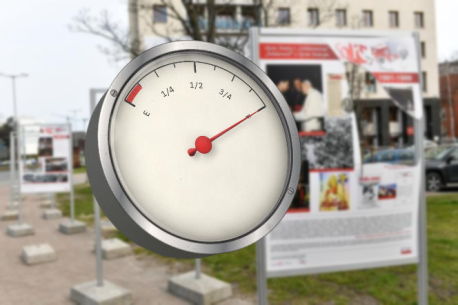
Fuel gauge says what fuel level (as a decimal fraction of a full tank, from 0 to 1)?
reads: 1
